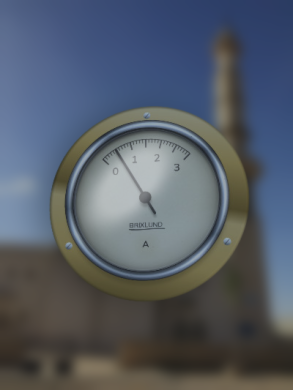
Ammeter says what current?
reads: 0.5 A
